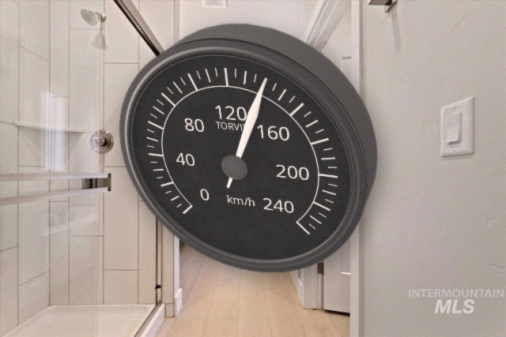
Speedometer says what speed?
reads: 140 km/h
